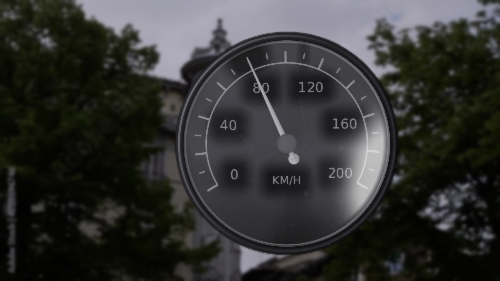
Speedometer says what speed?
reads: 80 km/h
